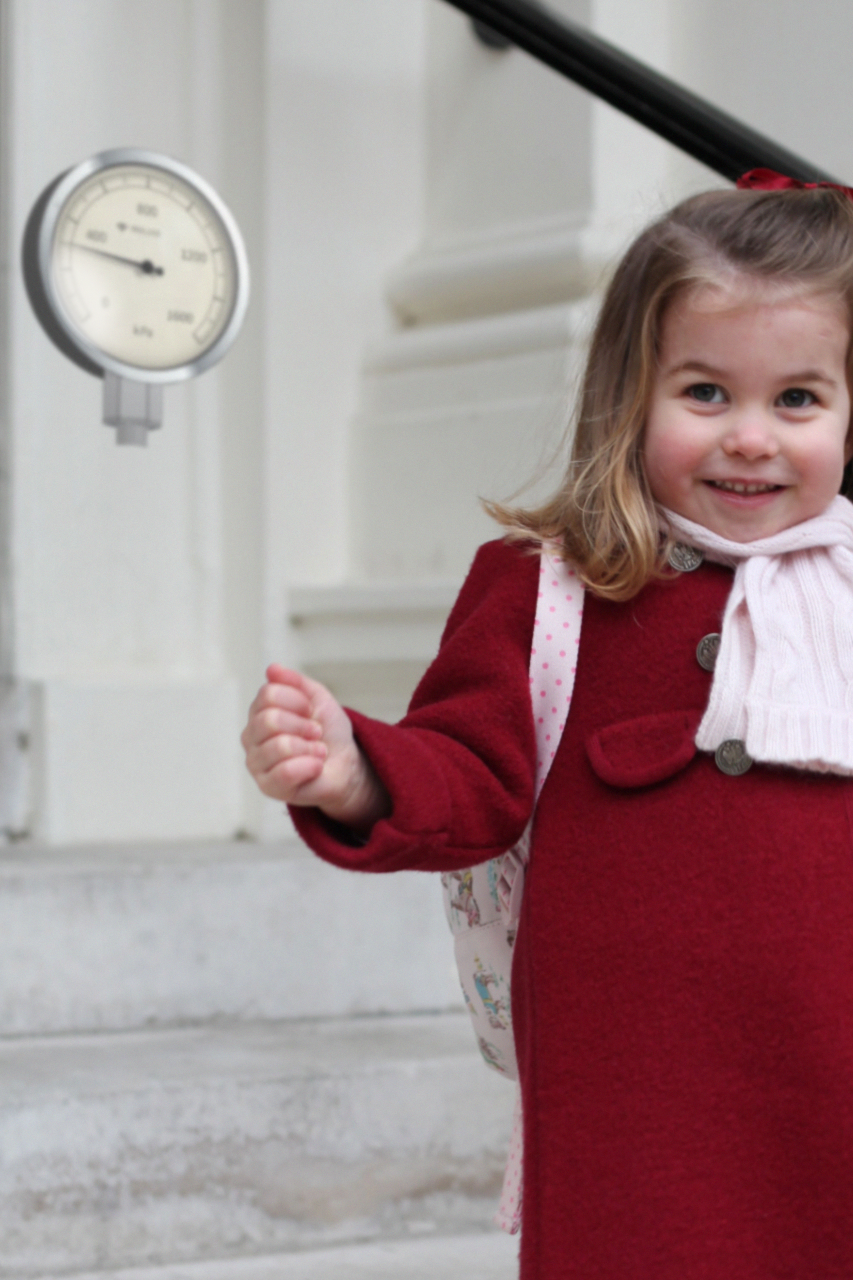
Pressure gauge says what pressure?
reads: 300 kPa
